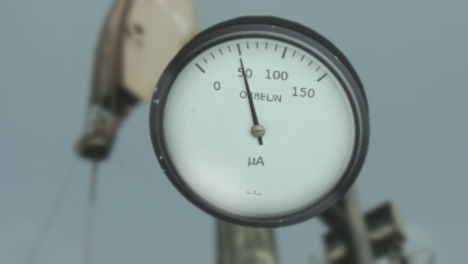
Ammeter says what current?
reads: 50 µA
